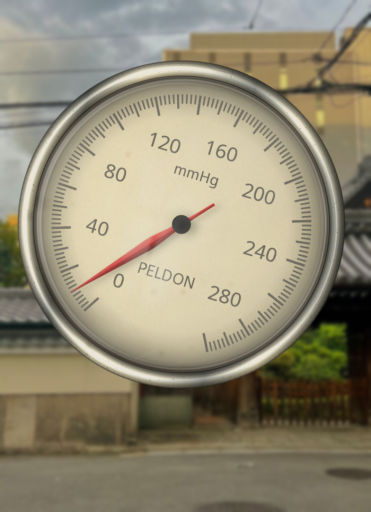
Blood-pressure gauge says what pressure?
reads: 10 mmHg
